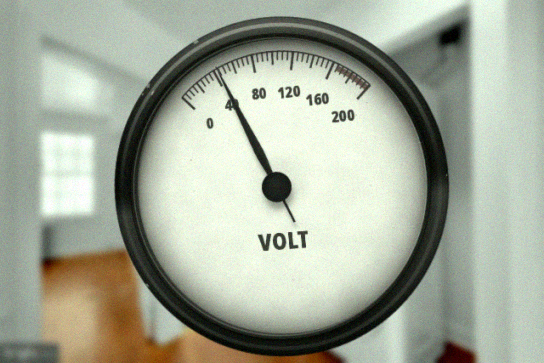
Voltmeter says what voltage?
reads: 45 V
